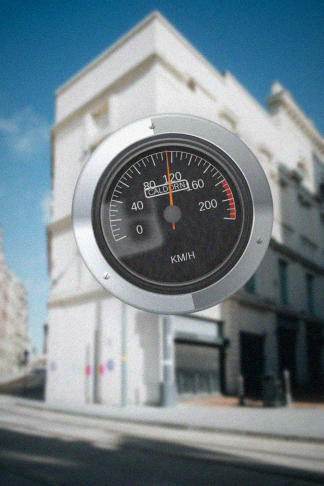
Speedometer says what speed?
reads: 115 km/h
